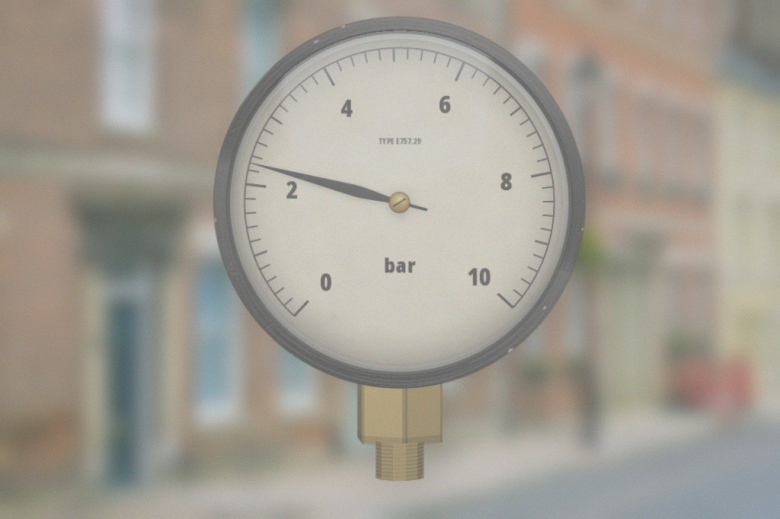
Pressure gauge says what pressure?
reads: 2.3 bar
